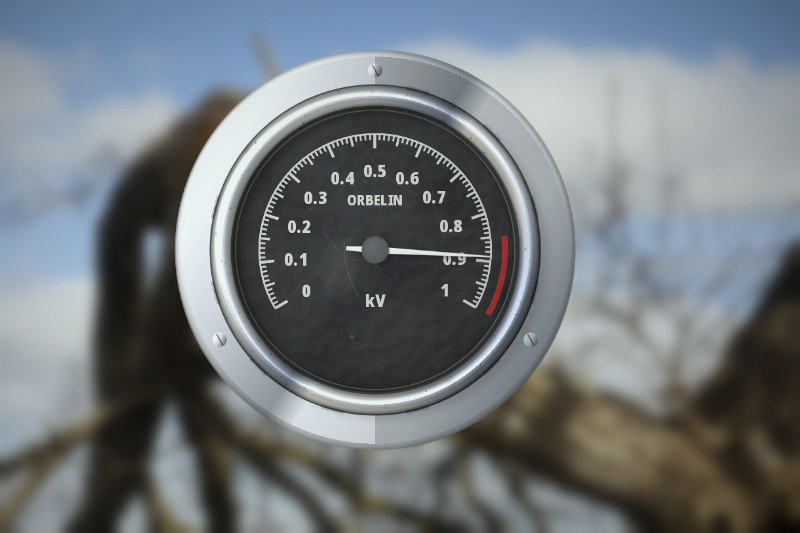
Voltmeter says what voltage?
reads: 0.89 kV
